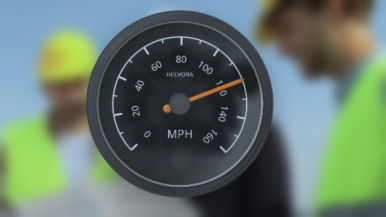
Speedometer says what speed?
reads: 120 mph
